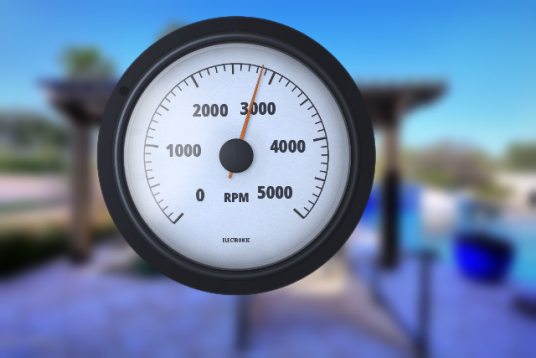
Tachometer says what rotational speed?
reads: 2850 rpm
